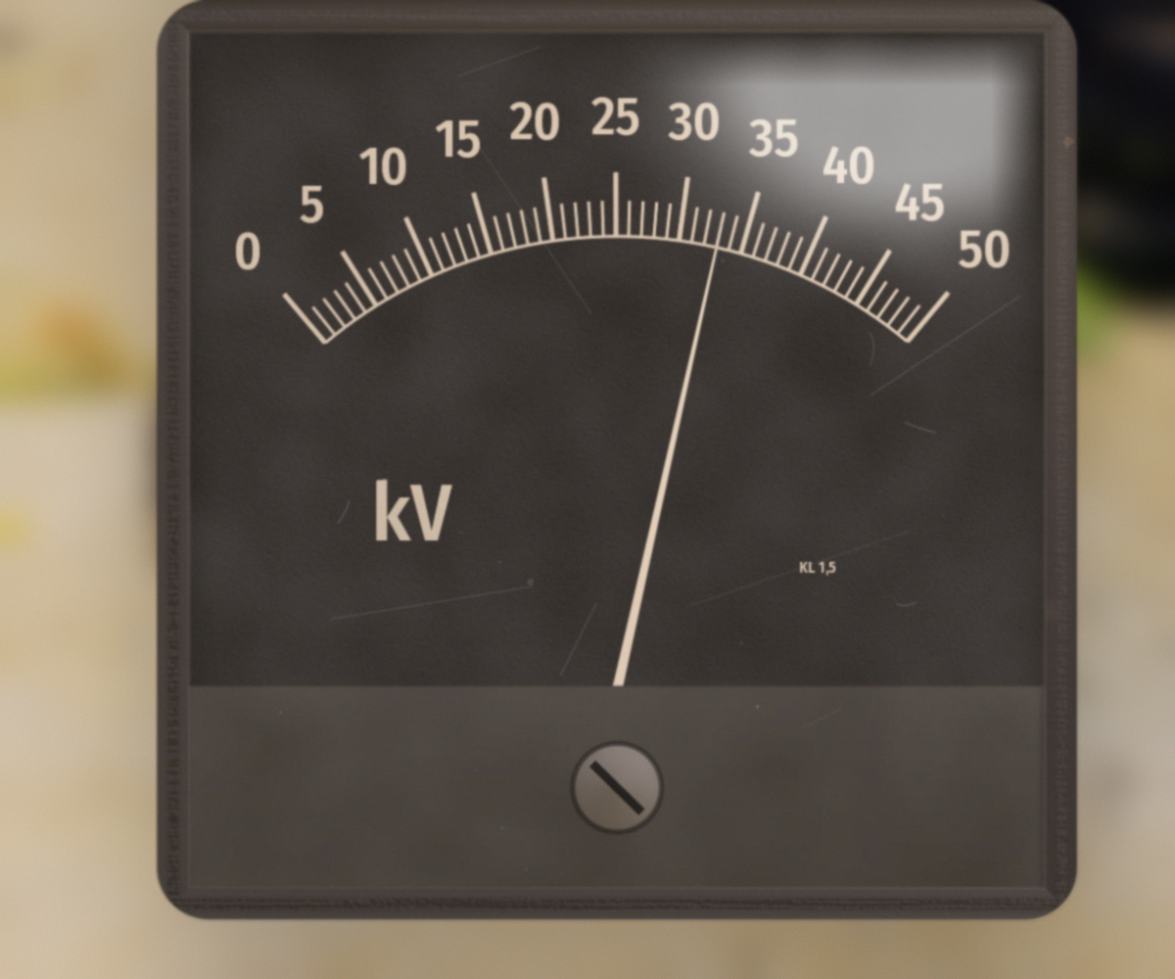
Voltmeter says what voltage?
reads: 33 kV
